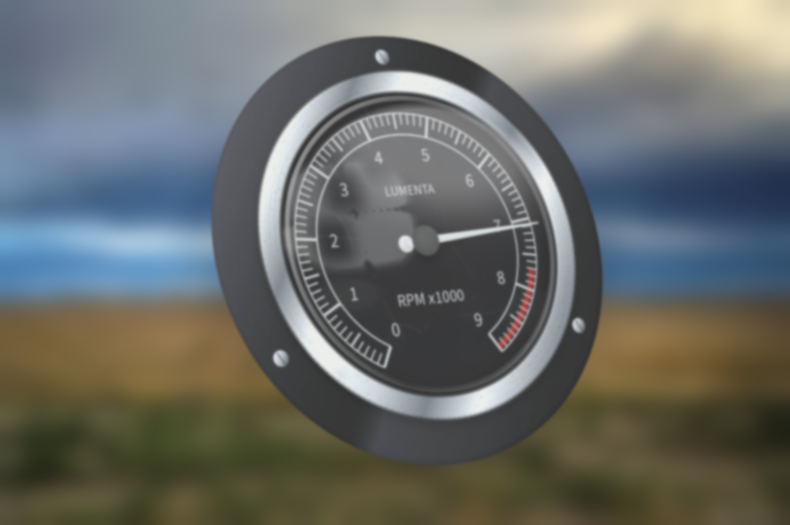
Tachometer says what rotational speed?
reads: 7100 rpm
